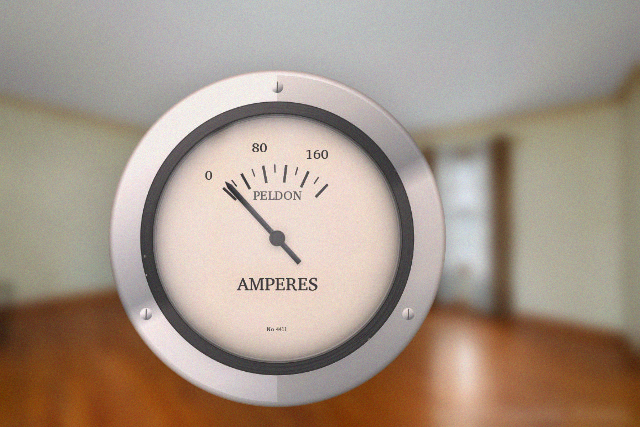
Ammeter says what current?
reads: 10 A
